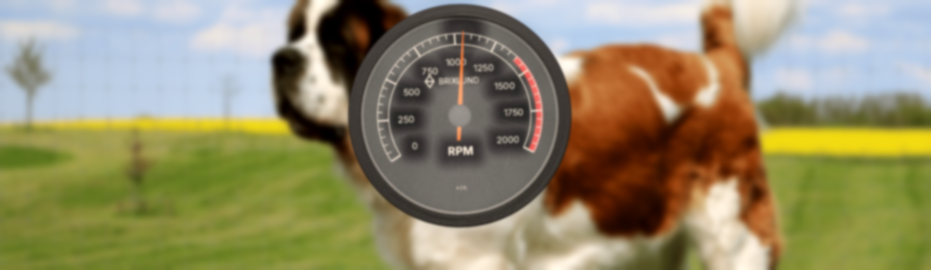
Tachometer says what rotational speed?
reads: 1050 rpm
